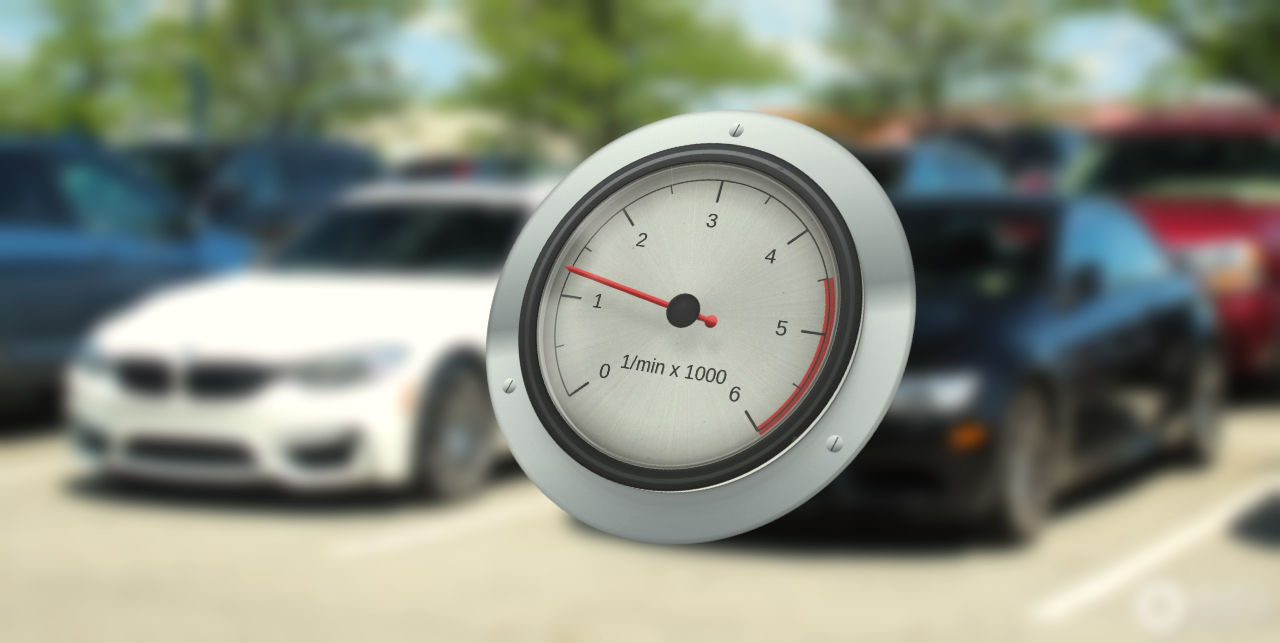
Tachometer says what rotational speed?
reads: 1250 rpm
